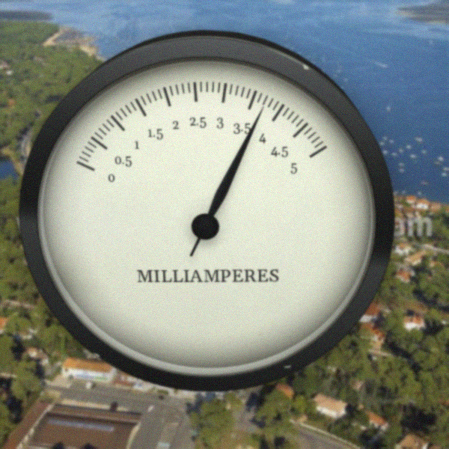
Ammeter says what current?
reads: 3.7 mA
